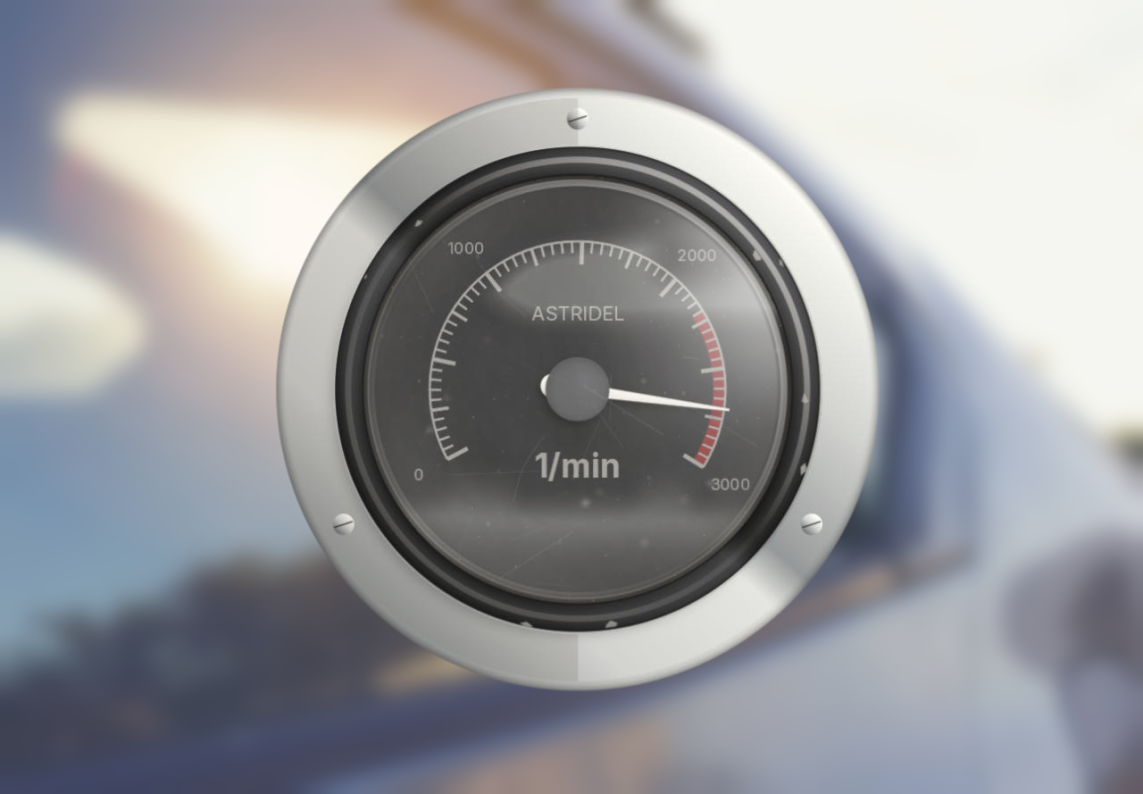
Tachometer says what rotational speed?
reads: 2700 rpm
